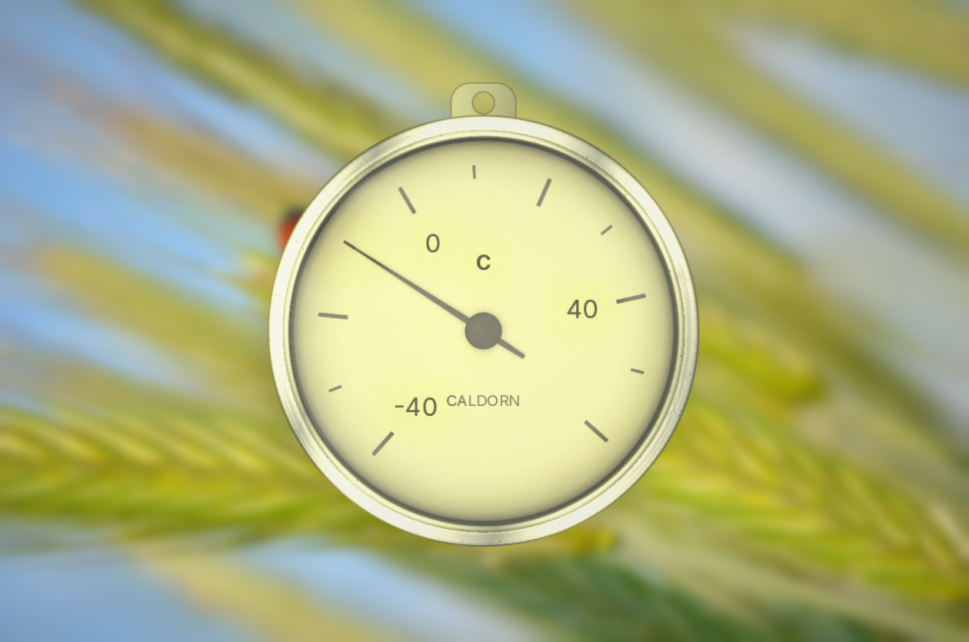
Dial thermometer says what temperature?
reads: -10 °C
